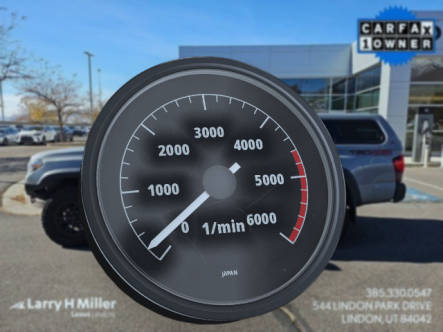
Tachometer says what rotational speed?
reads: 200 rpm
